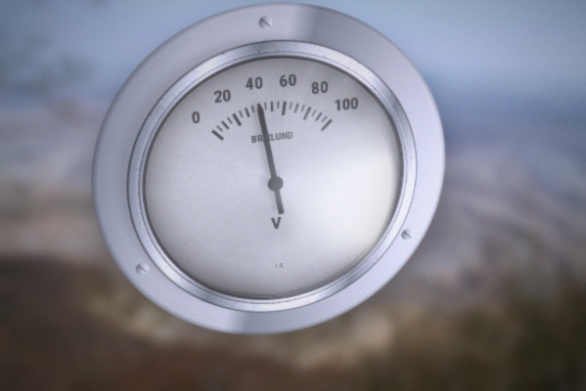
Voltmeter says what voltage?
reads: 40 V
